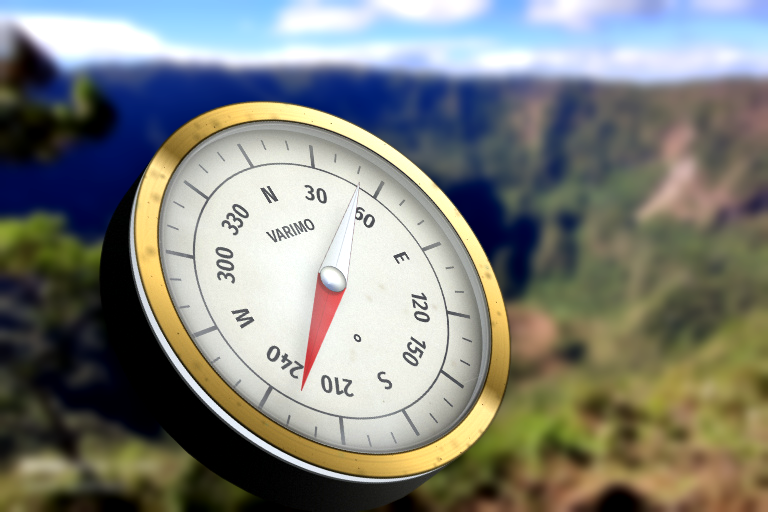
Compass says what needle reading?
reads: 230 °
